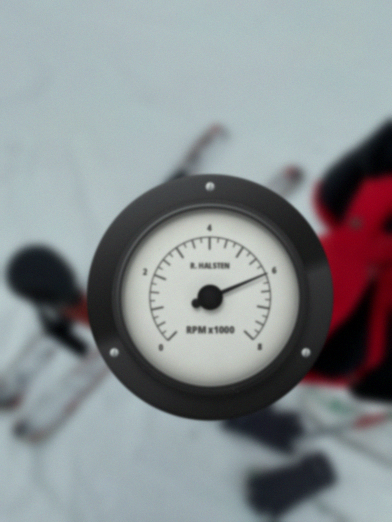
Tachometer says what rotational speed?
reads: 6000 rpm
